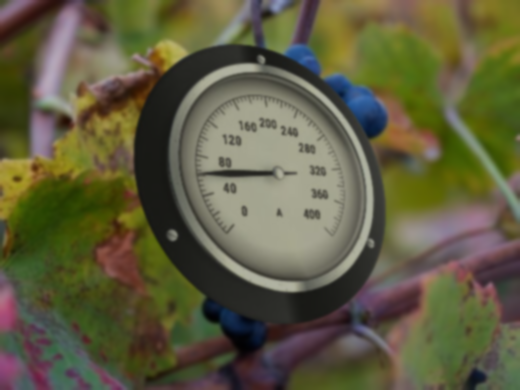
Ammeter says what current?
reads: 60 A
